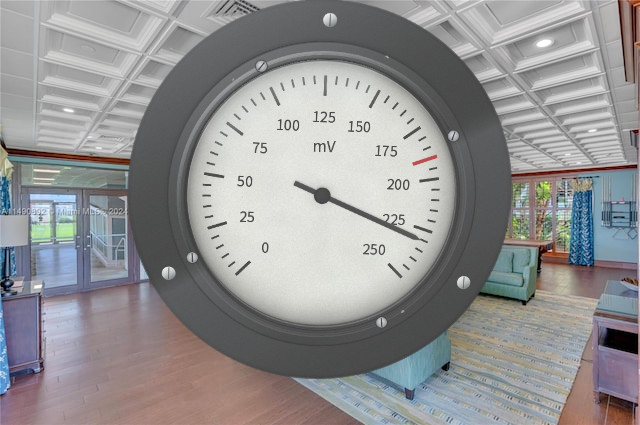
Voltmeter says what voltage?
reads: 230 mV
